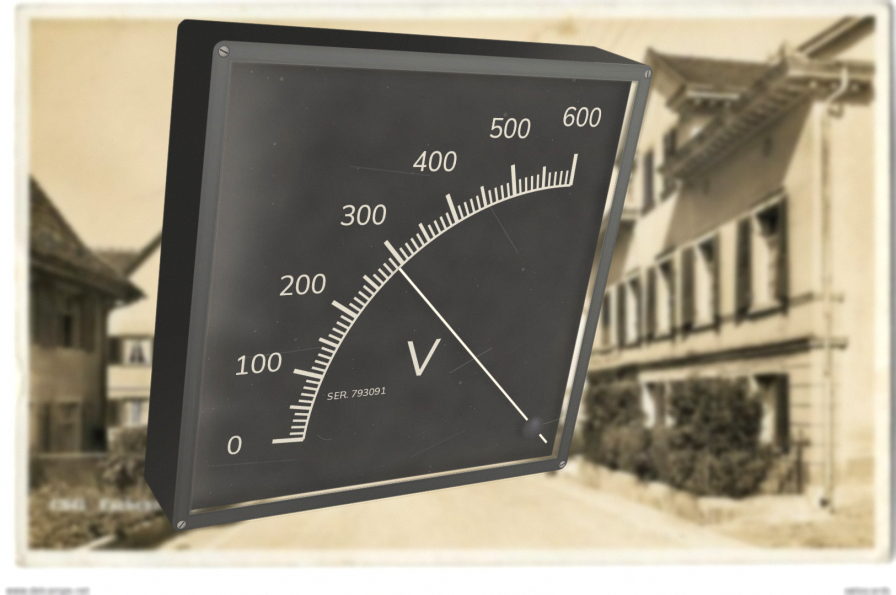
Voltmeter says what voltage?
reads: 290 V
